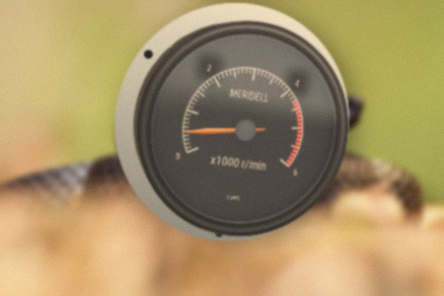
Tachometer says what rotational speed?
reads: 500 rpm
